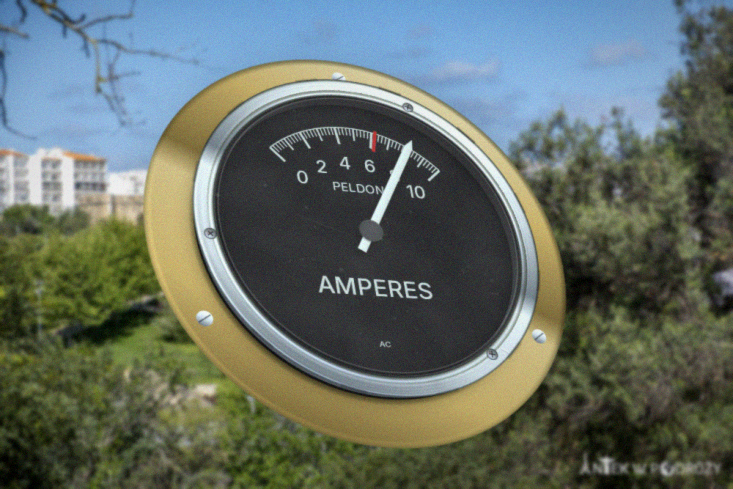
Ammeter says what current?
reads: 8 A
